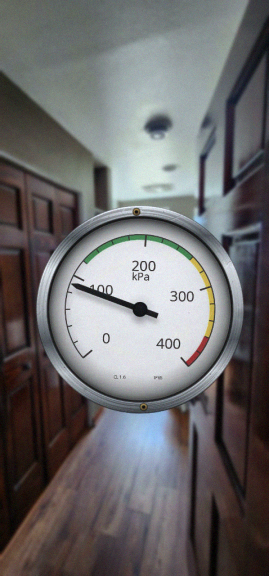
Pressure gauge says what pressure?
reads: 90 kPa
